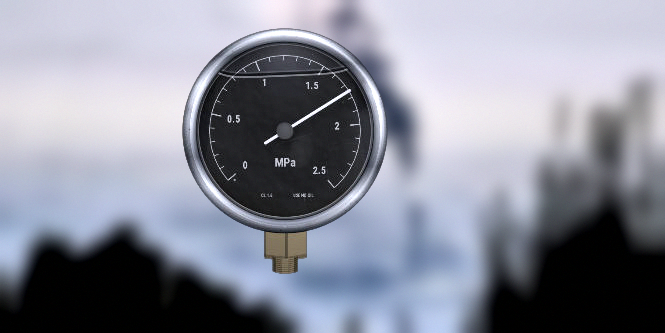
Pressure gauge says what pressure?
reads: 1.75 MPa
